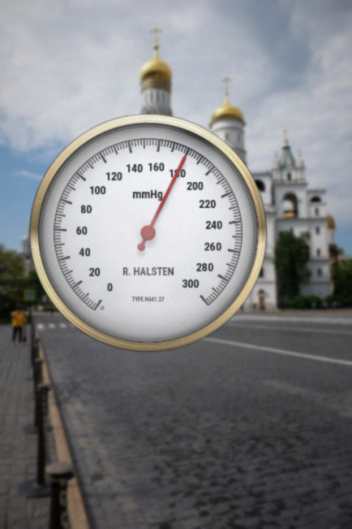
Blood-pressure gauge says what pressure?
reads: 180 mmHg
